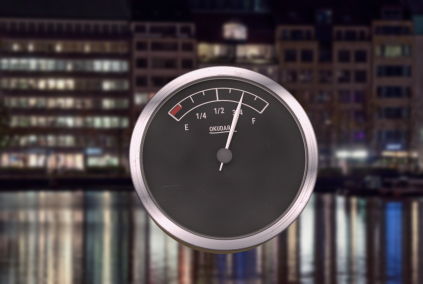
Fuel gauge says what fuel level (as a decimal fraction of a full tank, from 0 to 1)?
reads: 0.75
